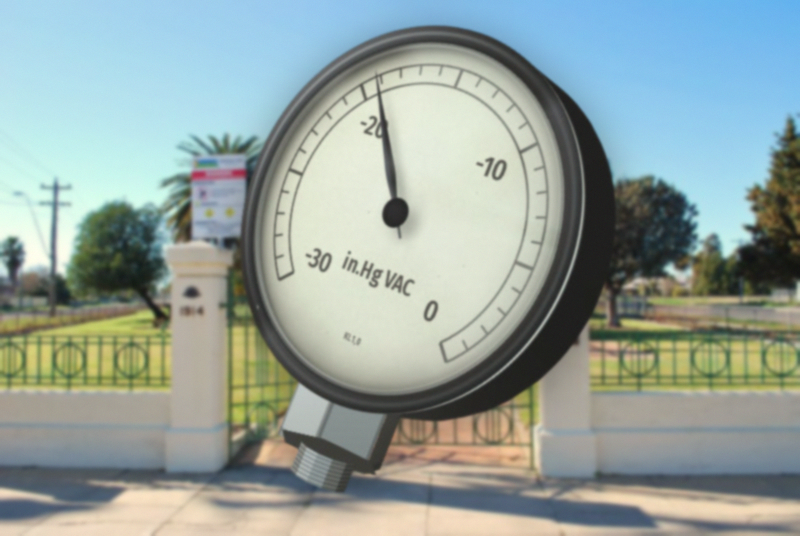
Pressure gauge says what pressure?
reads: -19 inHg
